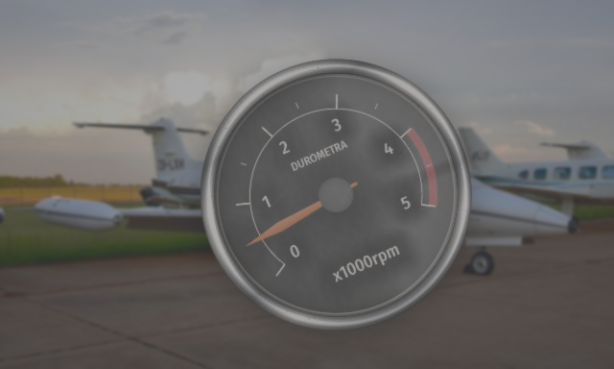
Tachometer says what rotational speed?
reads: 500 rpm
